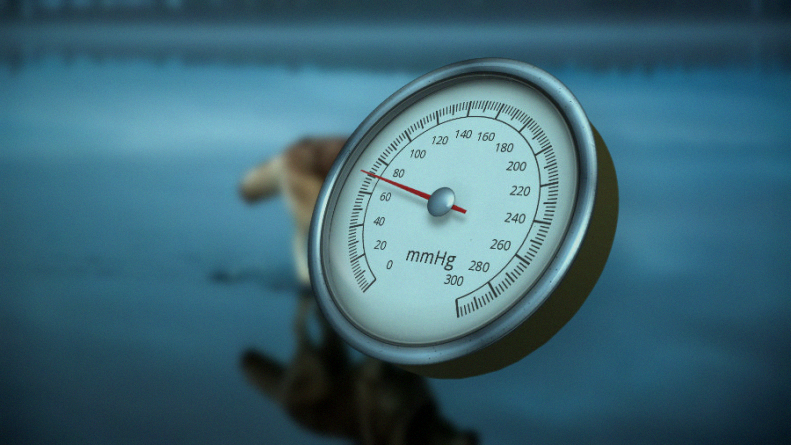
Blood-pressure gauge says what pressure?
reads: 70 mmHg
